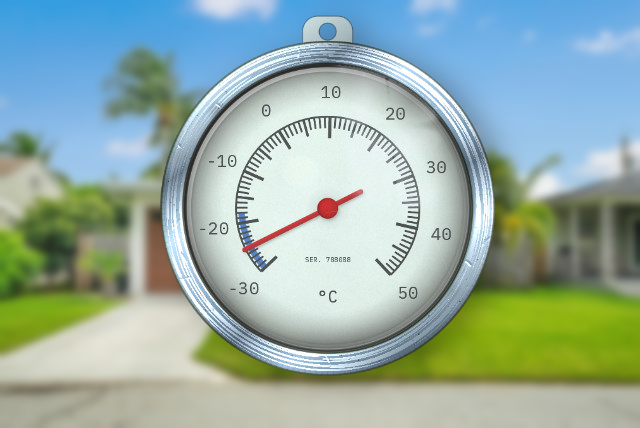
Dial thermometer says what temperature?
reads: -25 °C
